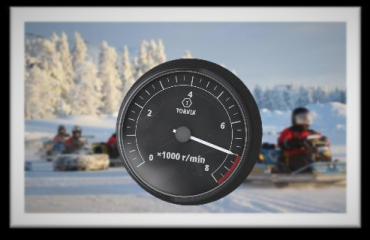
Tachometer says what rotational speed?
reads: 7000 rpm
